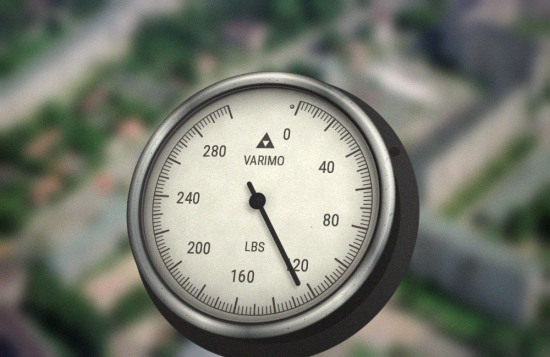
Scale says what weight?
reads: 124 lb
